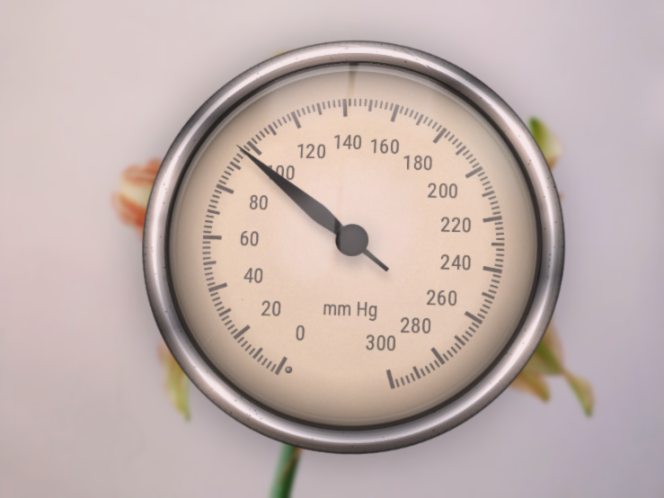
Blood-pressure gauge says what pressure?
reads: 96 mmHg
